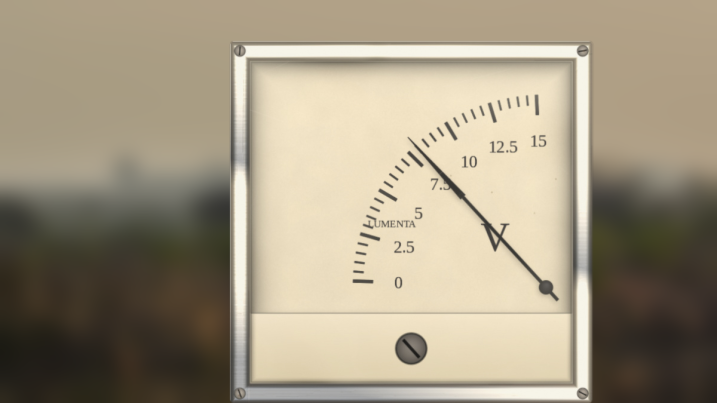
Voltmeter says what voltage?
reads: 8 V
